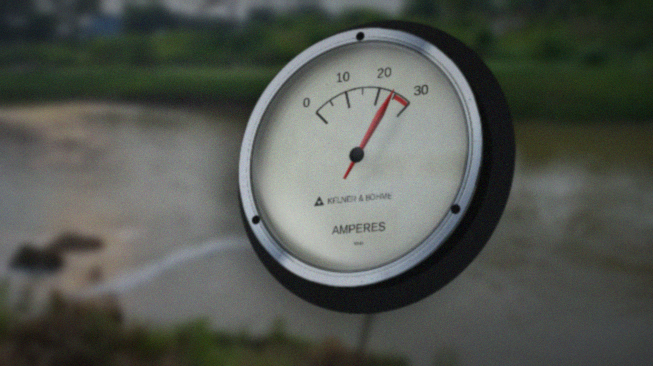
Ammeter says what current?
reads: 25 A
